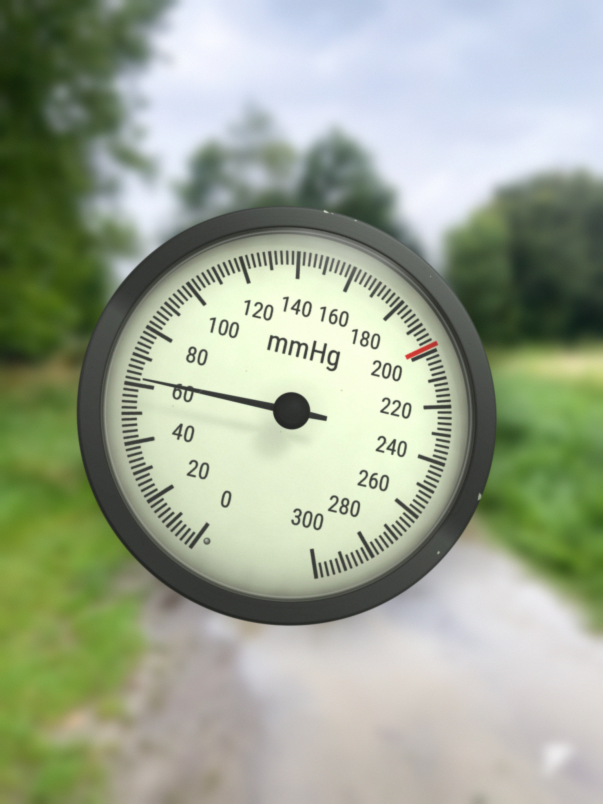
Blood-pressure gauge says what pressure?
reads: 62 mmHg
